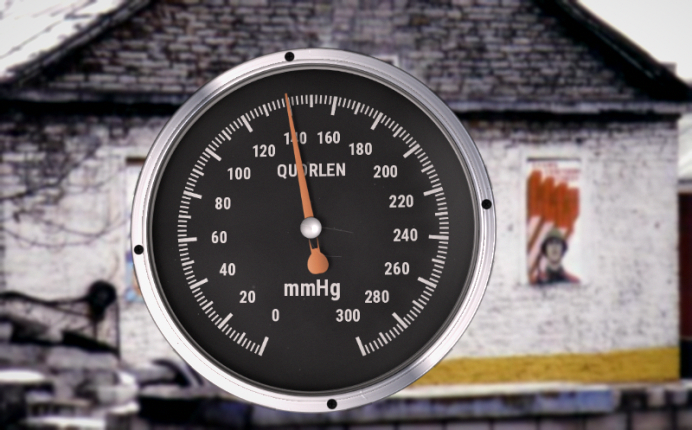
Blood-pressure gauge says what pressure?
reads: 140 mmHg
